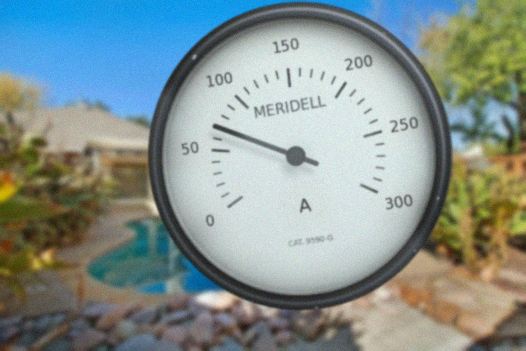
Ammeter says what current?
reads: 70 A
